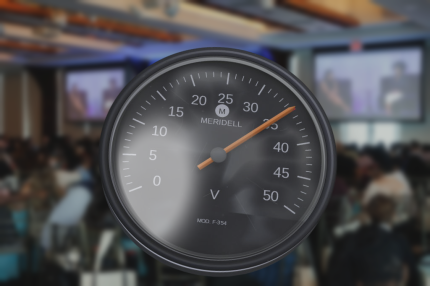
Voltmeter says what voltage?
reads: 35 V
